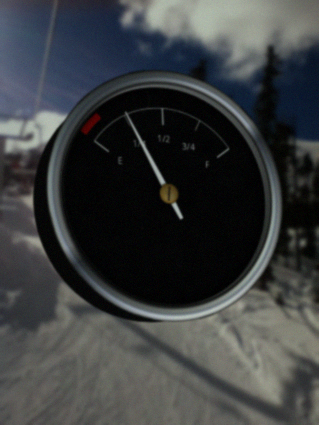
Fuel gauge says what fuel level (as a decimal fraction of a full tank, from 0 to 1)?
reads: 0.25
